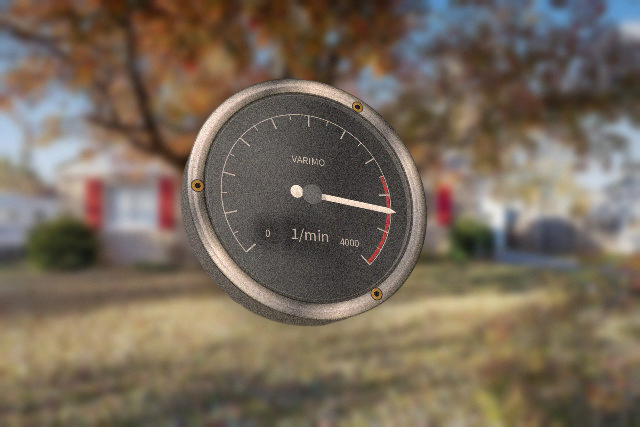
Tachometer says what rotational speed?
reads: 3400 rpm
